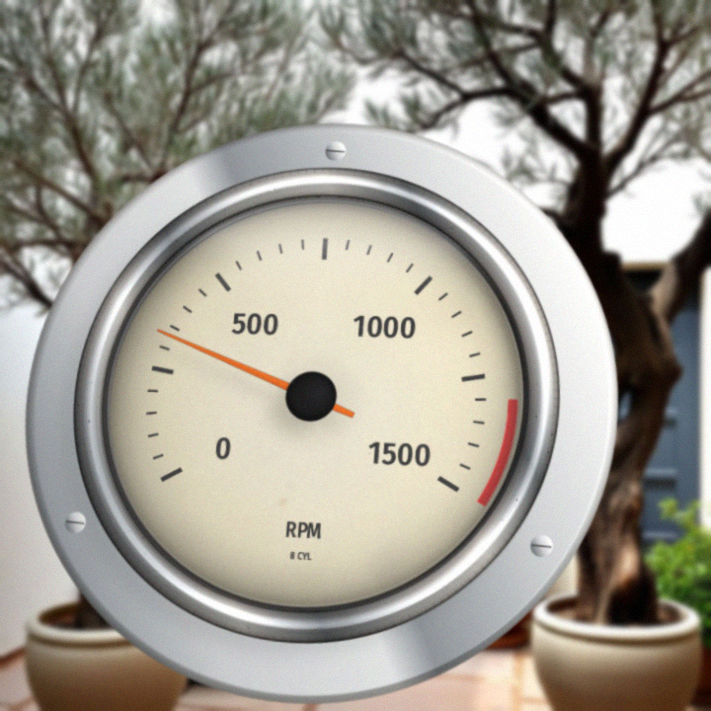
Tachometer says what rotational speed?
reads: 325 rpm
